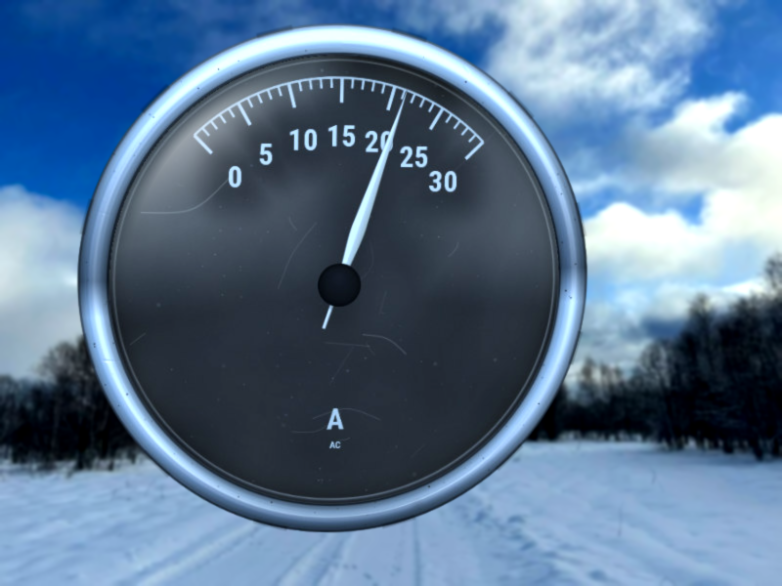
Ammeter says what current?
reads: 21 A
